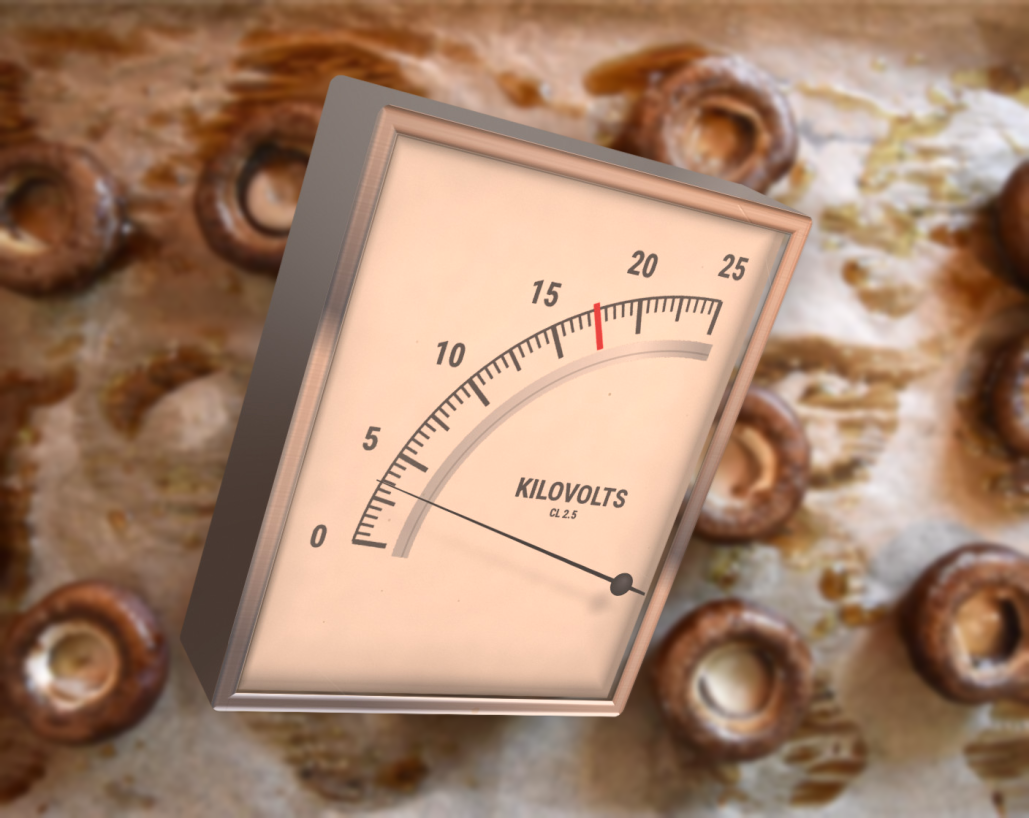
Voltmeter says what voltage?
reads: 3.5 kV
